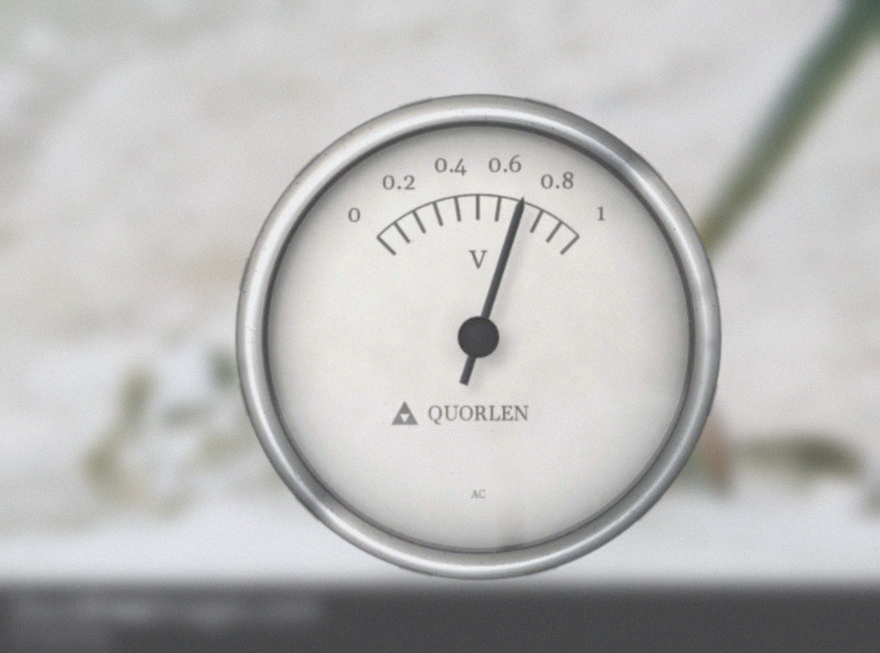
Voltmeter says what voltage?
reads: 0.7 V
